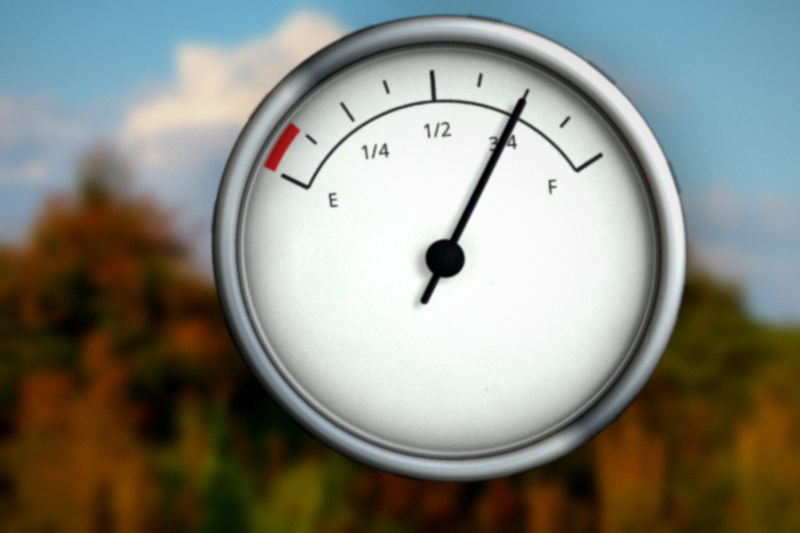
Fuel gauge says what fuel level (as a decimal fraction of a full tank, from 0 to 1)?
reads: 0.75
